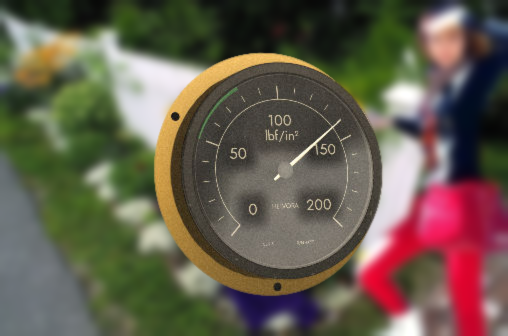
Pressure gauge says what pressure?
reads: 140 psi
